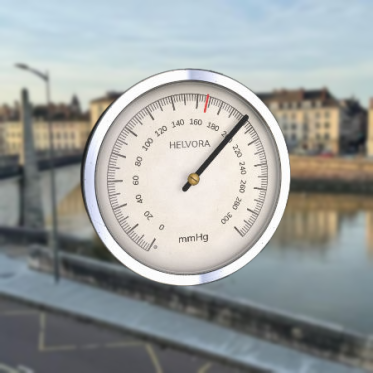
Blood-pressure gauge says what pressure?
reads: 200 mmHg
